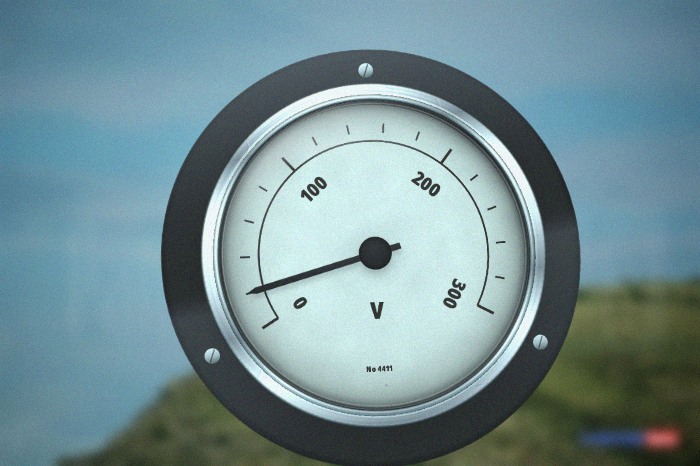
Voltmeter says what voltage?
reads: 20 V
